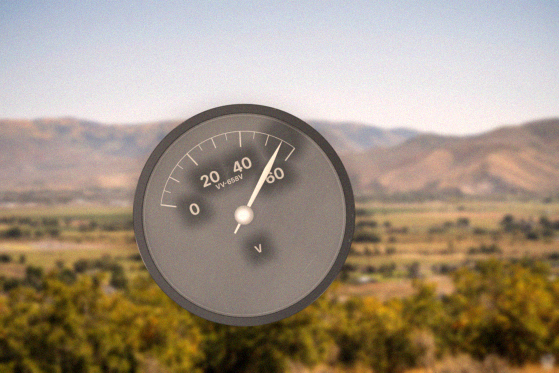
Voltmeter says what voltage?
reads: 55 V
